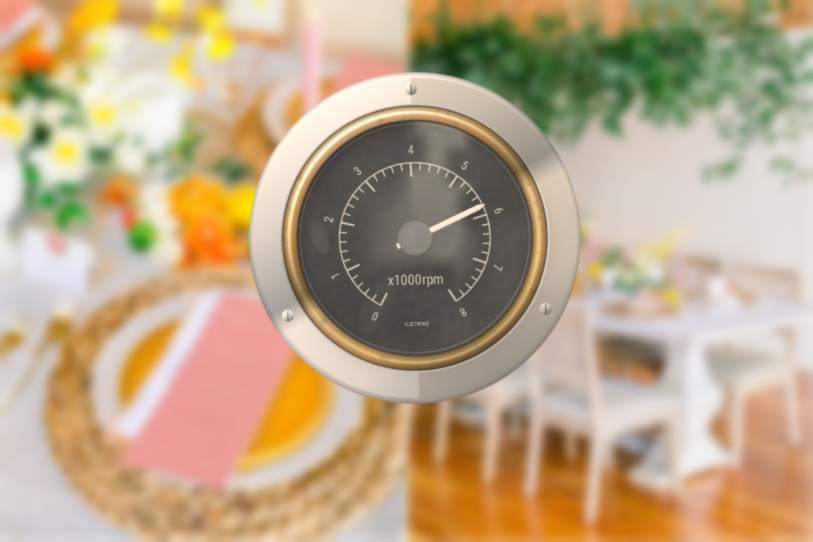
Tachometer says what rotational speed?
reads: 5800 rpm
